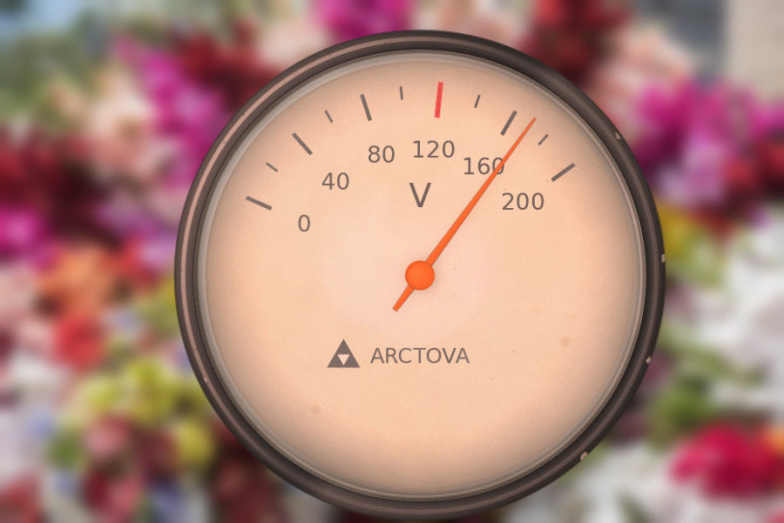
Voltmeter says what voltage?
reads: 170 V
